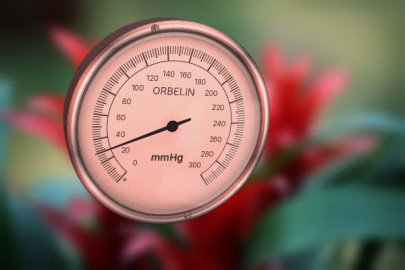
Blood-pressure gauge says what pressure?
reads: 30 mmHg
